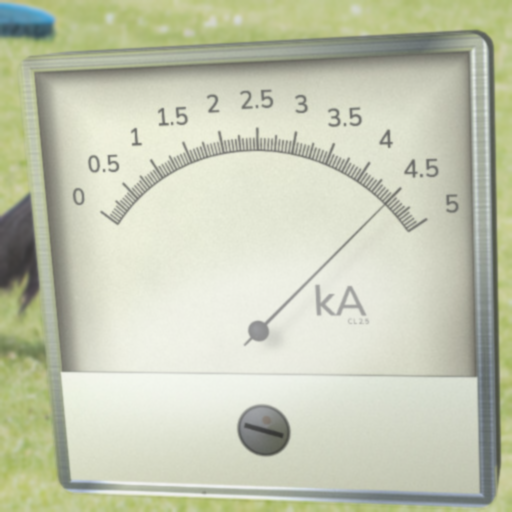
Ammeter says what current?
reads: 4.5 kA
